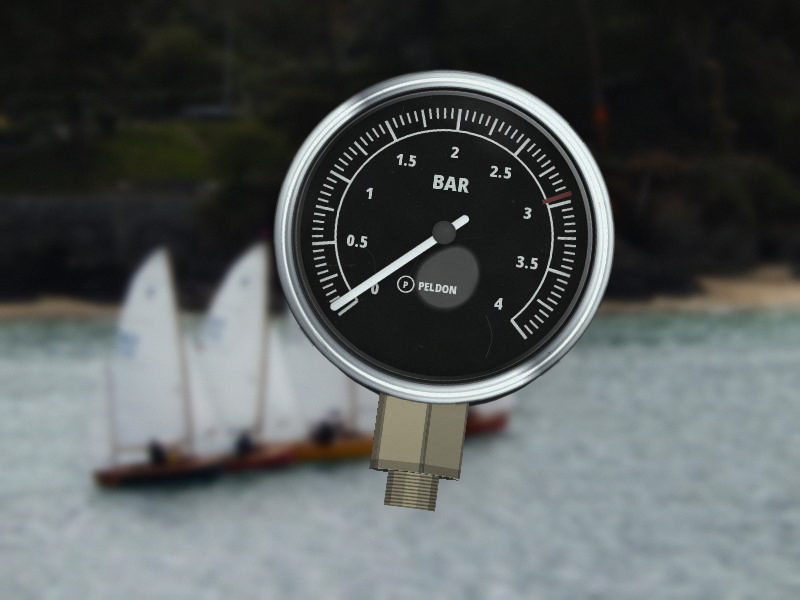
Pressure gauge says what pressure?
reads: 0.05 bar
